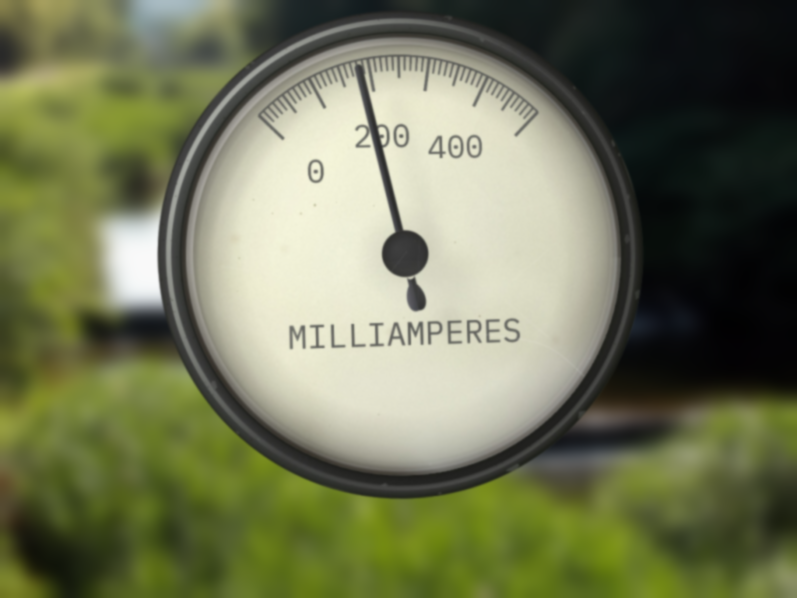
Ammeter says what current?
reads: 180 mA
